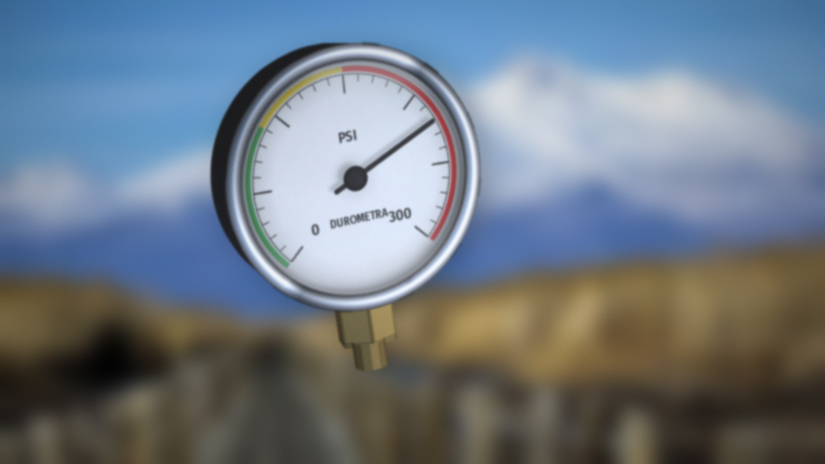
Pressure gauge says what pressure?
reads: 220 psi
